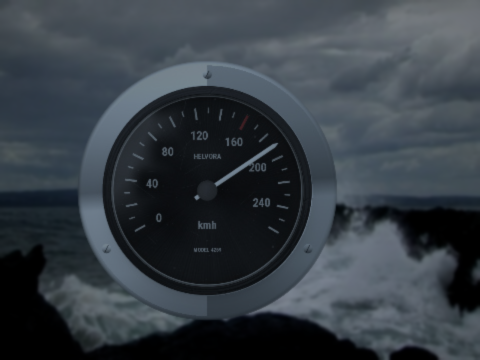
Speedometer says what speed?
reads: 190 km/h
